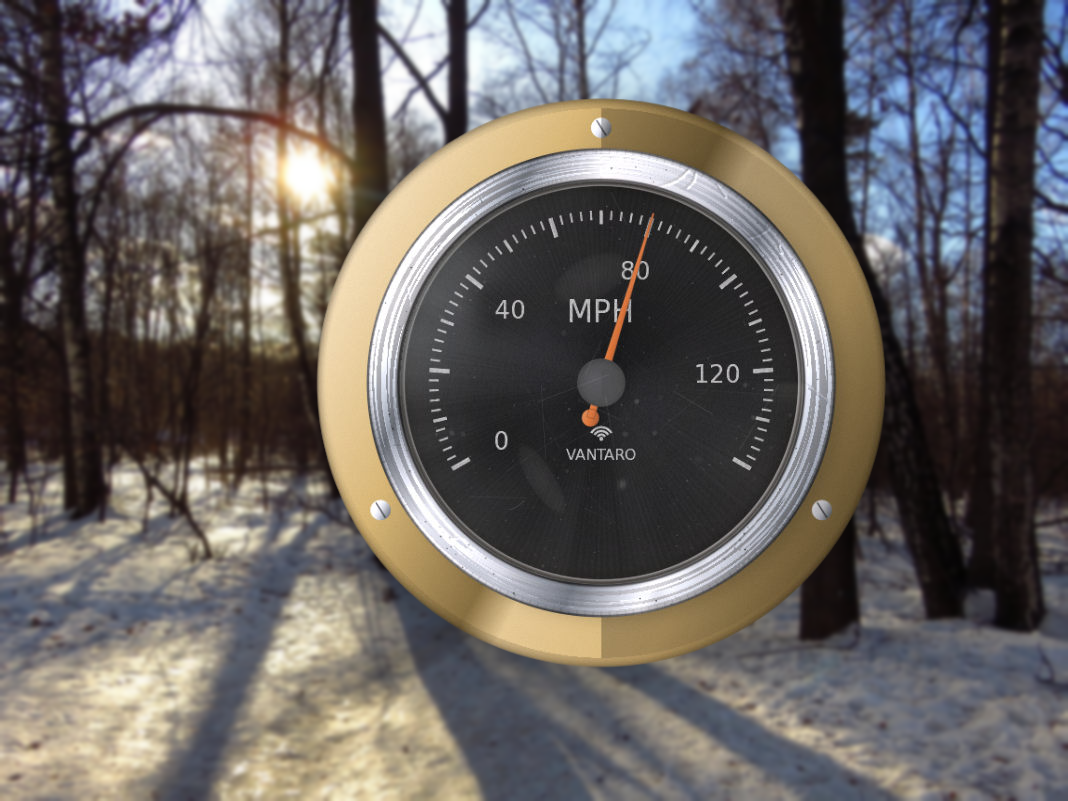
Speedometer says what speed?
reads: 80 mph
